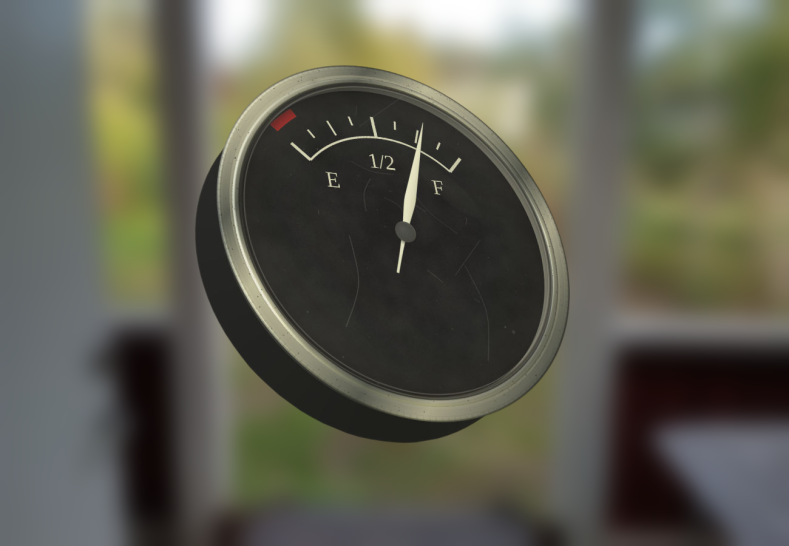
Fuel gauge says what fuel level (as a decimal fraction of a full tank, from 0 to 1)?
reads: 0.75
